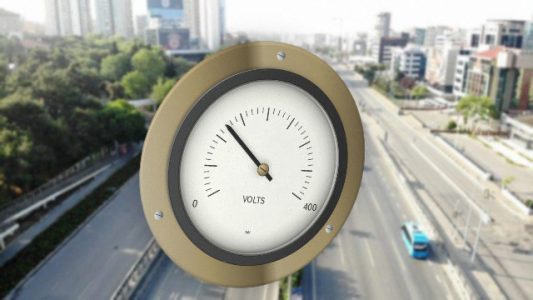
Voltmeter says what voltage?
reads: 120 V
